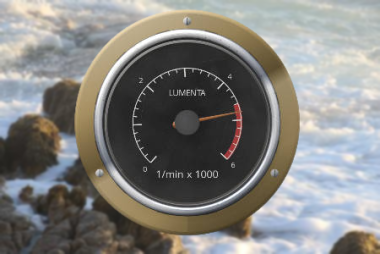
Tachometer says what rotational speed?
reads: 4800 rpm
